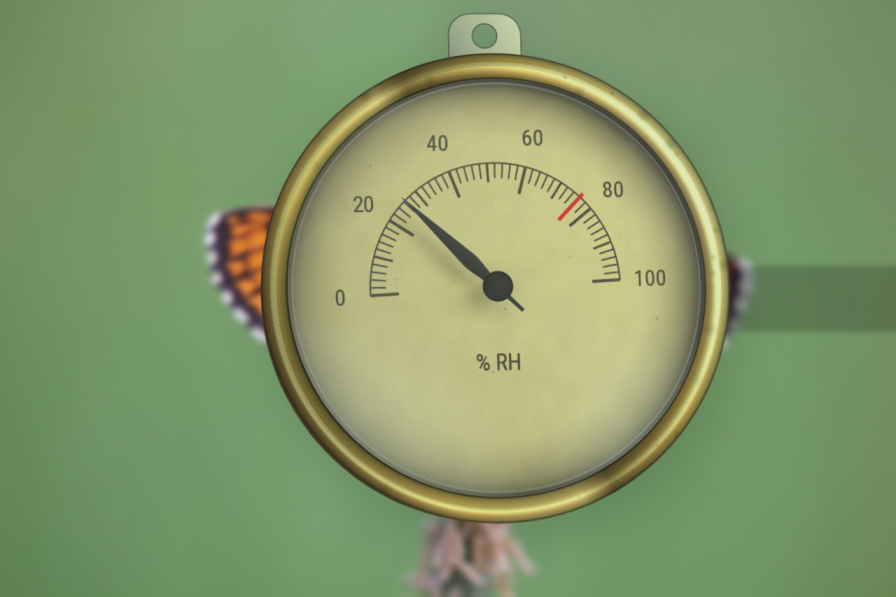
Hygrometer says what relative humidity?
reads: 26 %
